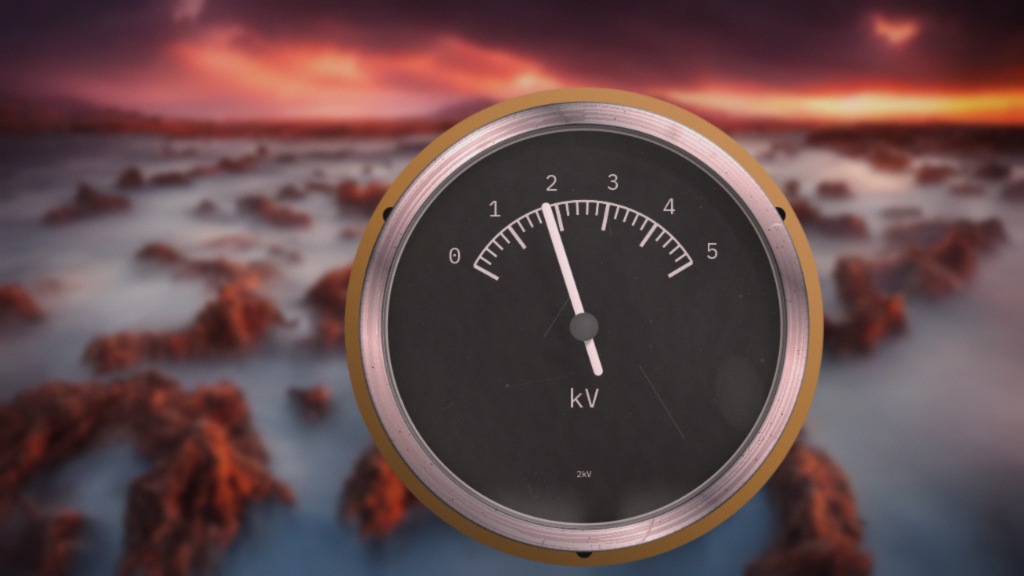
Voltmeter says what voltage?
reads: 1.8 kV
